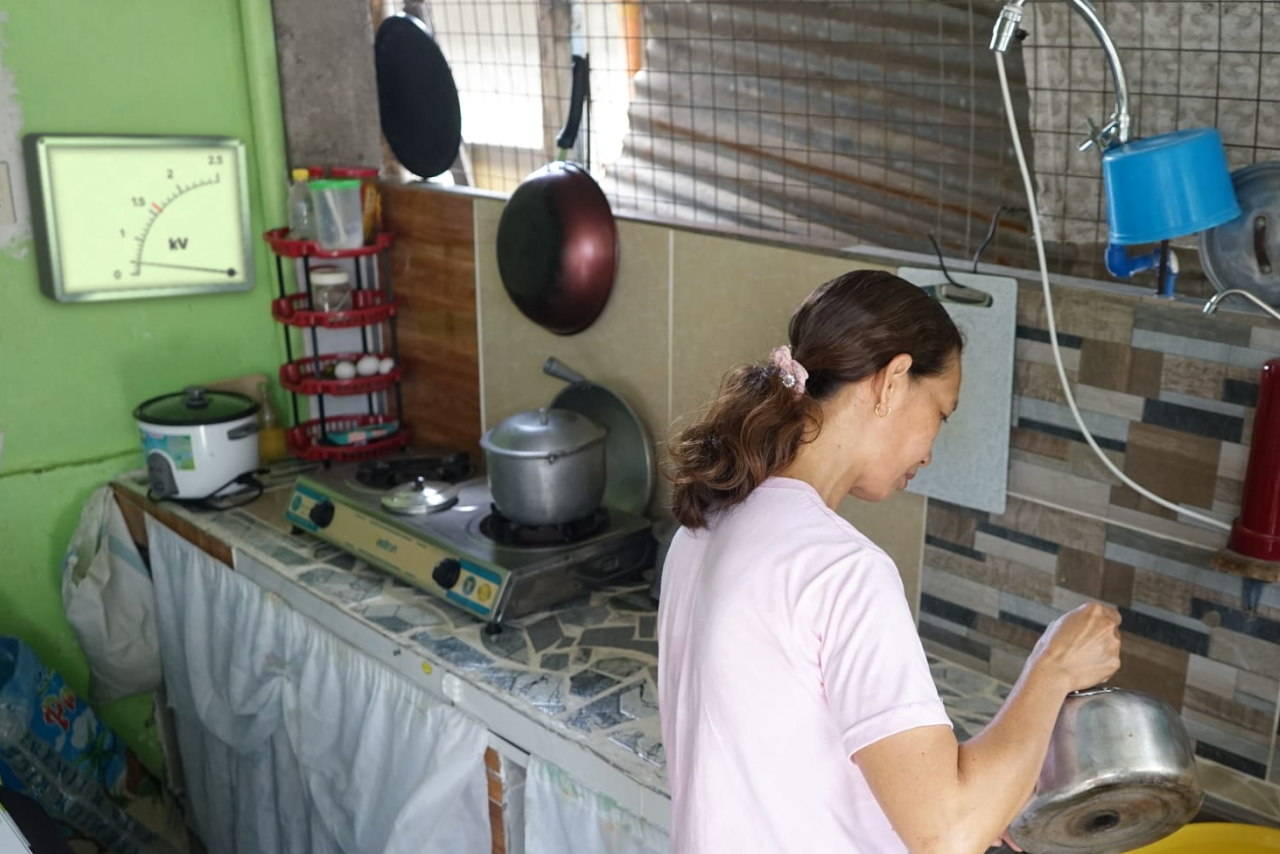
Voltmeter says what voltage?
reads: 0.5 kV
